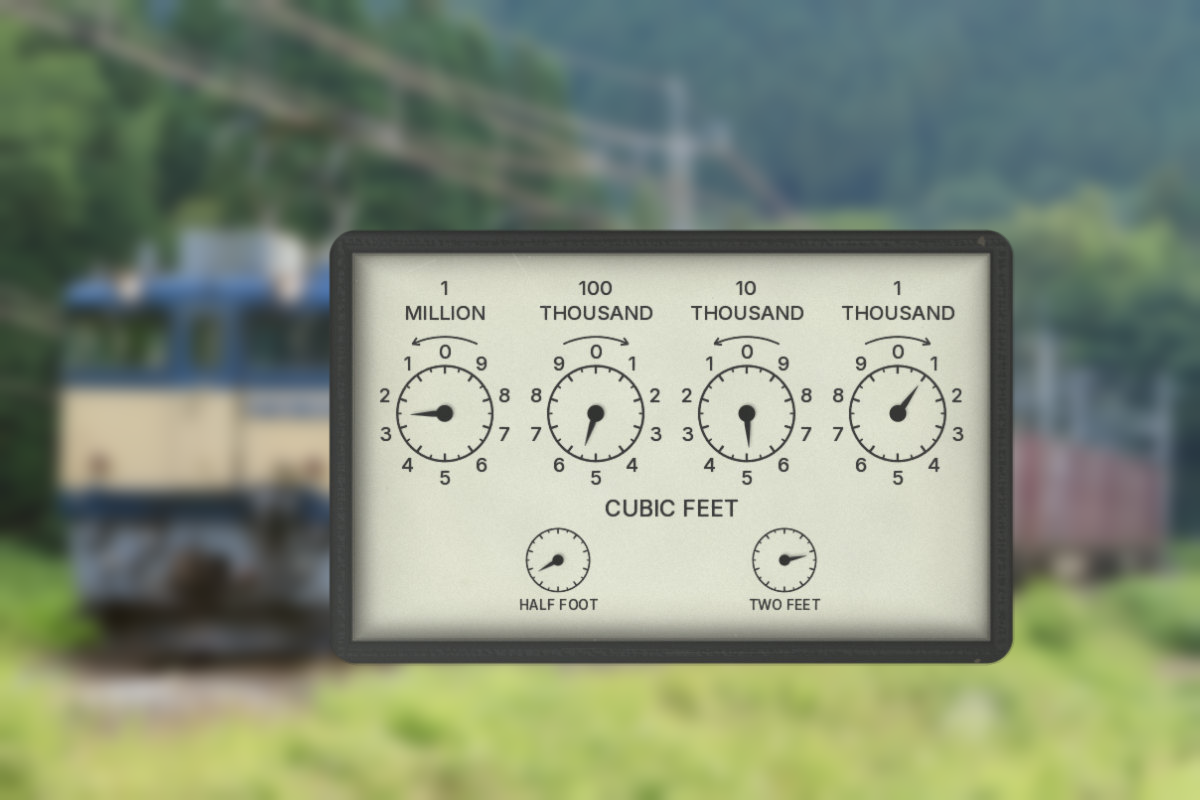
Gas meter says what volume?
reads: 255100 ft³
